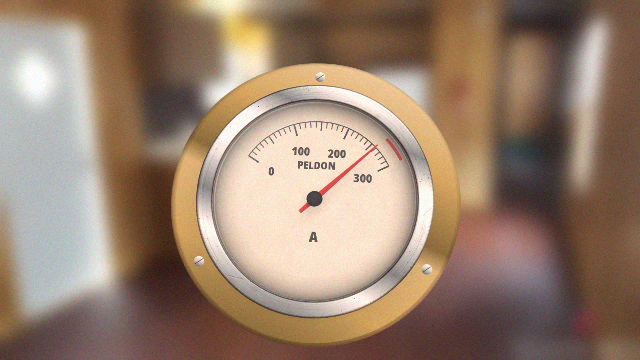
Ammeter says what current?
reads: 260 A
